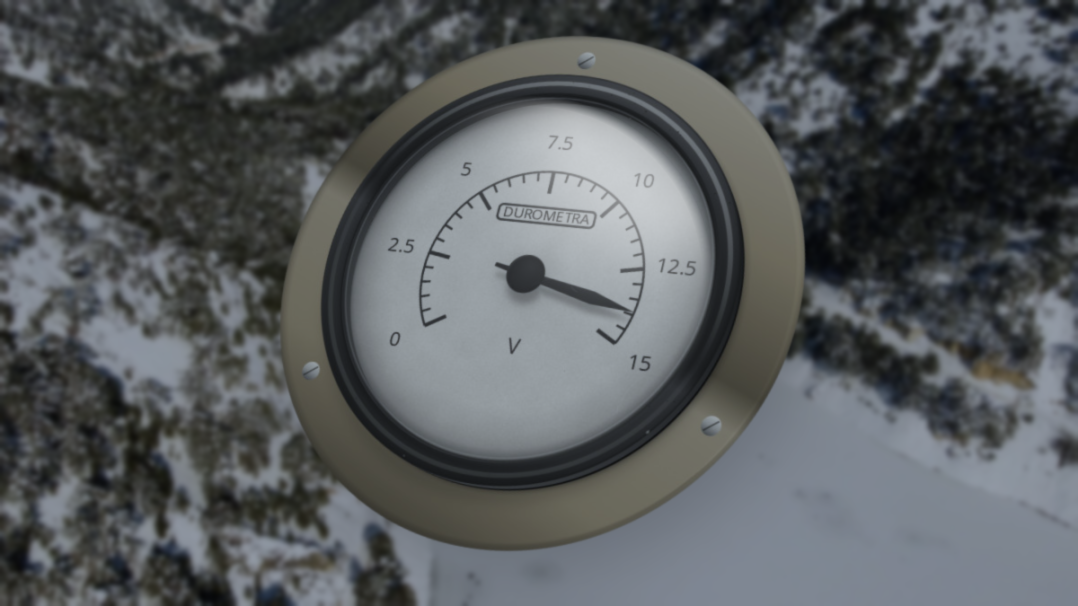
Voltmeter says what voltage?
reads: 14 V
